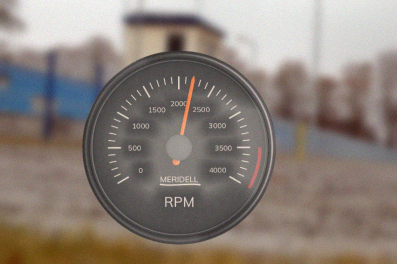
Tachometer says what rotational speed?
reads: 2200 rpm
